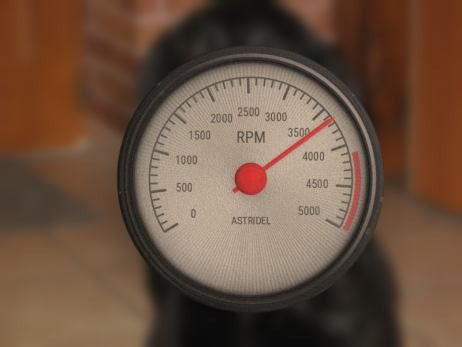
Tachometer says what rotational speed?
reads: 3650 rpm
